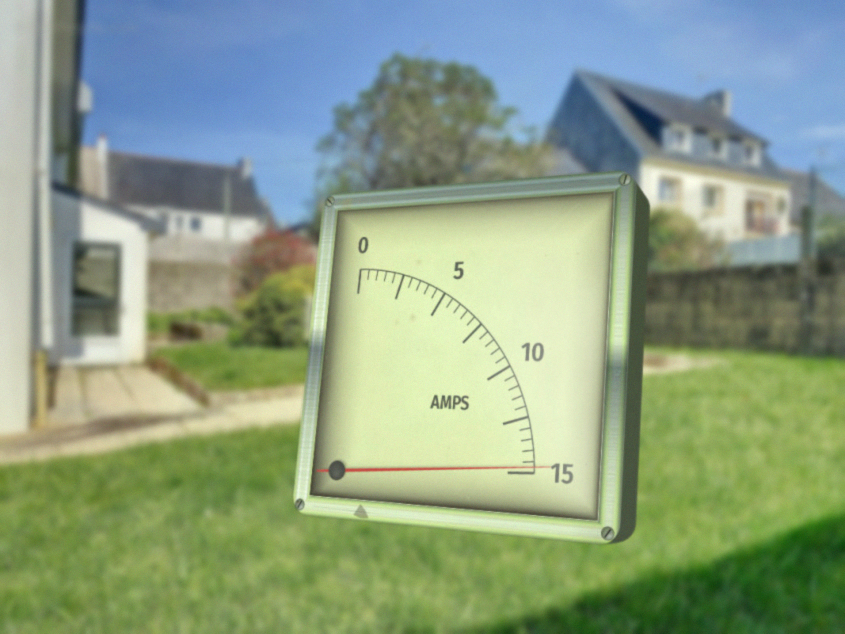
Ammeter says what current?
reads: 14.75 A
